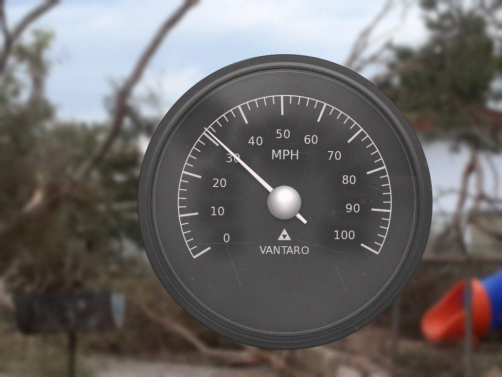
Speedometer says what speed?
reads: 31 mph
